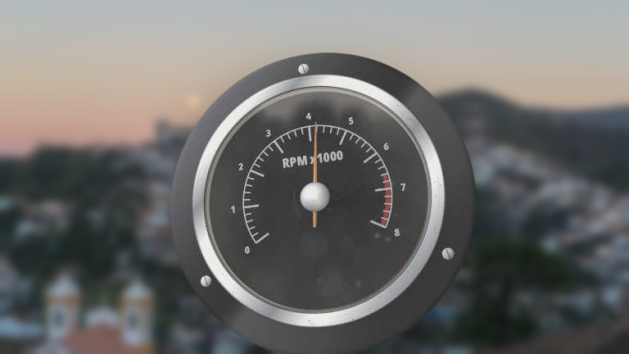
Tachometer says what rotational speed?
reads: 4200 rpm
